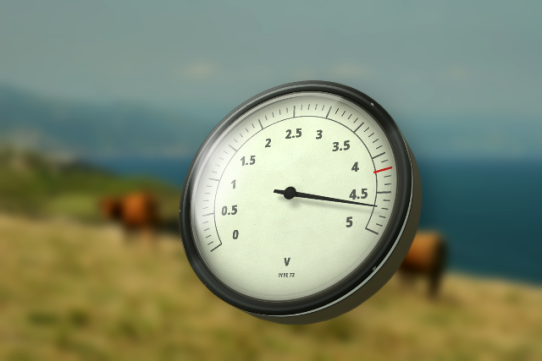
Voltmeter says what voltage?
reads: 4.7 V
